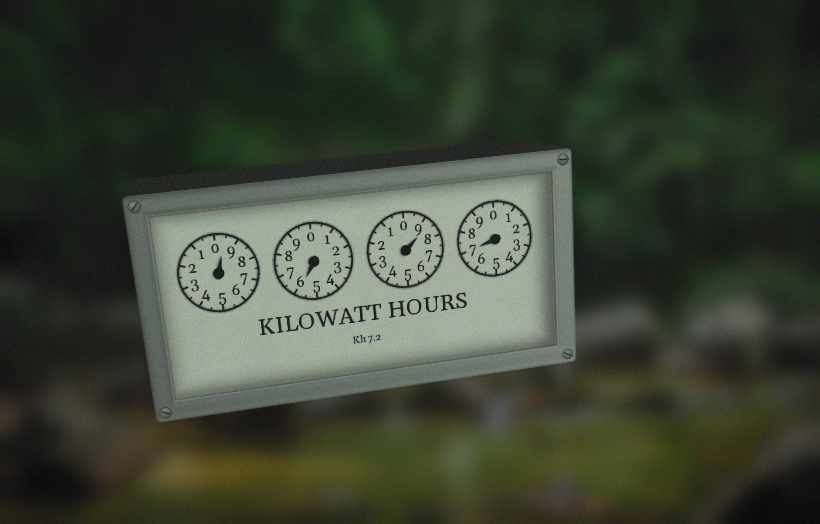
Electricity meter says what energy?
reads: 9587 kWh
